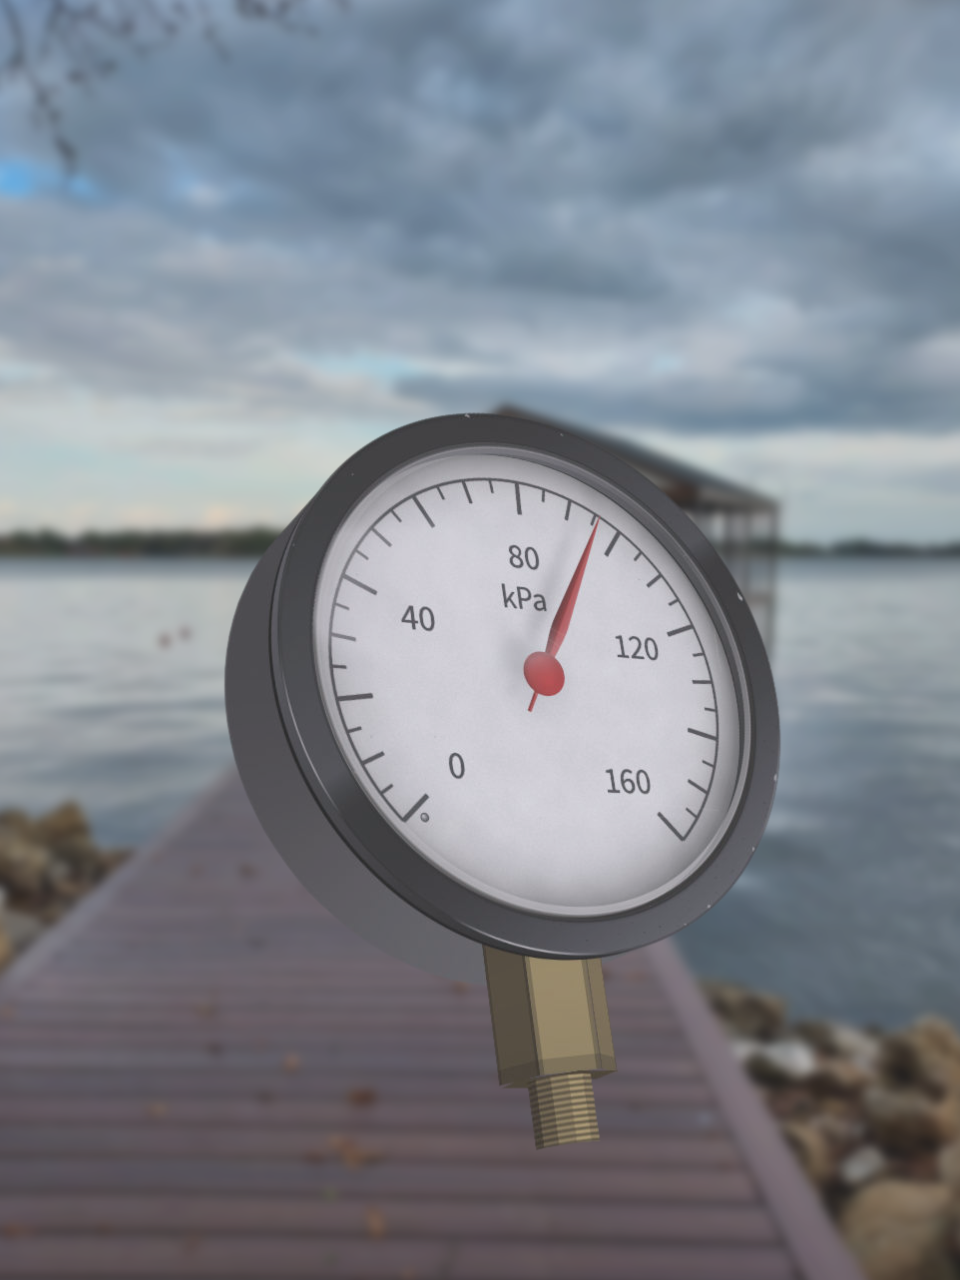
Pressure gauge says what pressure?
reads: 95 kPa
